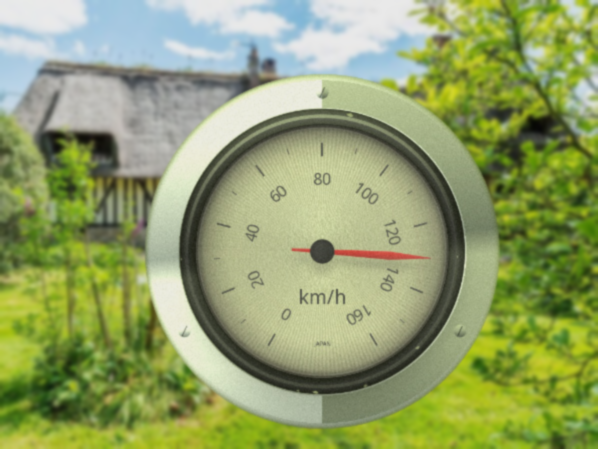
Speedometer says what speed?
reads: 130 km/h
